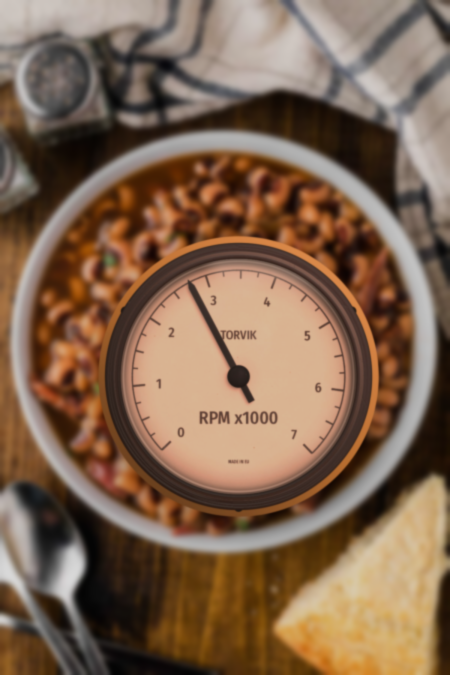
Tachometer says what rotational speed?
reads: 2750 rpm
